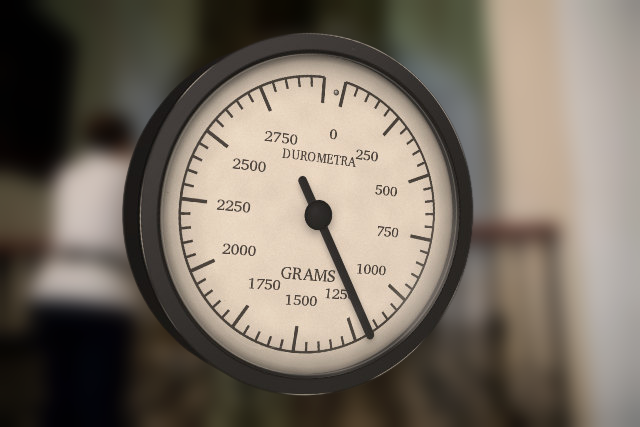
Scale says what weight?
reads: 1200 g
